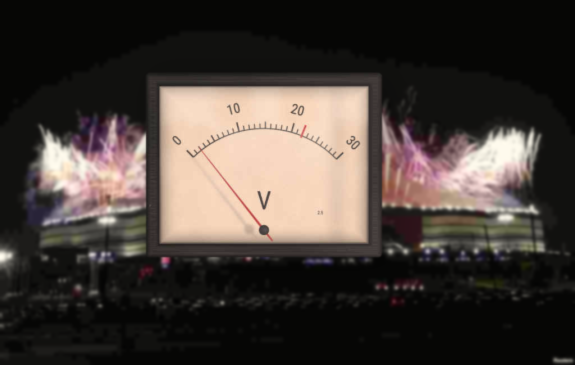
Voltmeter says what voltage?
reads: 2 V
